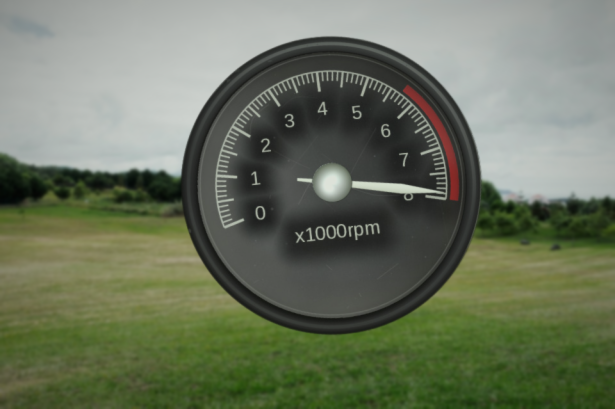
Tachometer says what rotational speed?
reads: 7900 rpm
